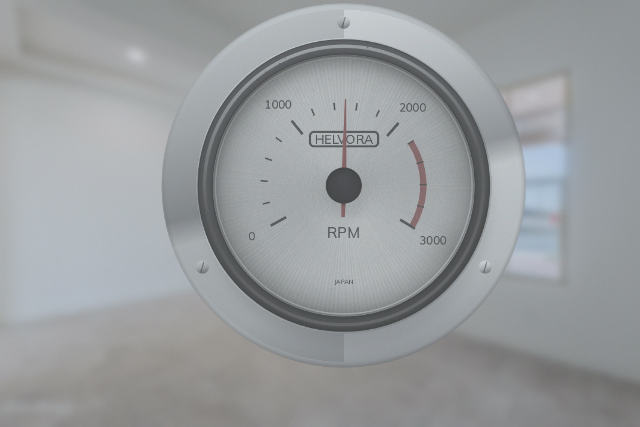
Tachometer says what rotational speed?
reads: 1500 rpm
